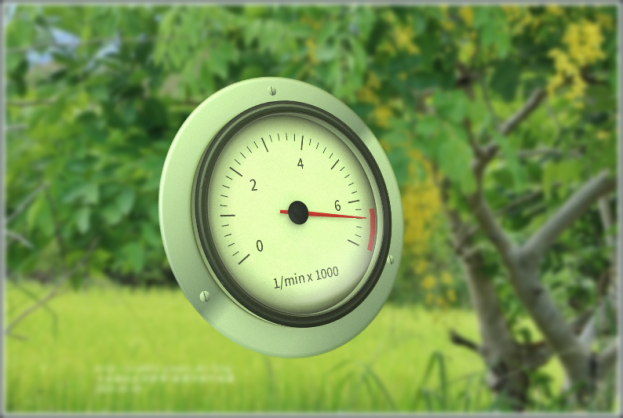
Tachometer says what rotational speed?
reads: 6400 rpm
